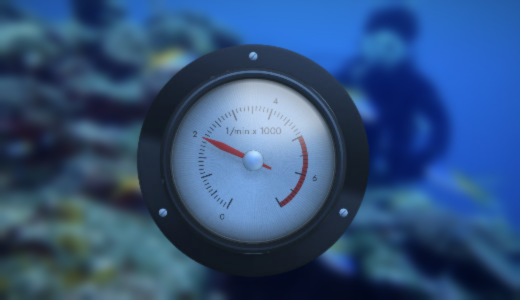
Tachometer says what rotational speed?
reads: 2000 rpm
